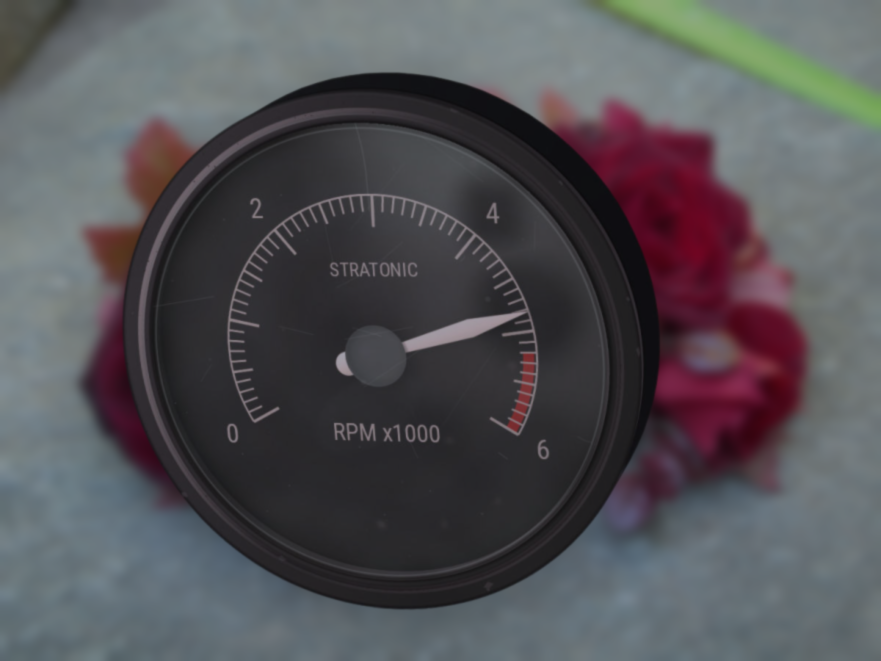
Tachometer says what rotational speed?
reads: 4800 rpm
